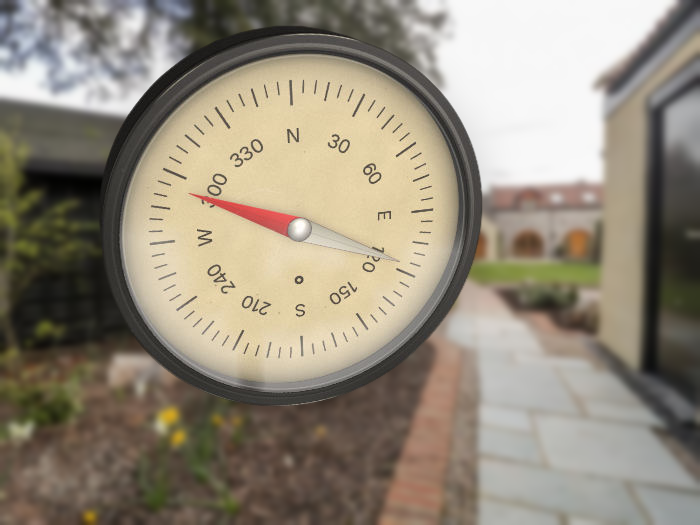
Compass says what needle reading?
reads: 295 °
